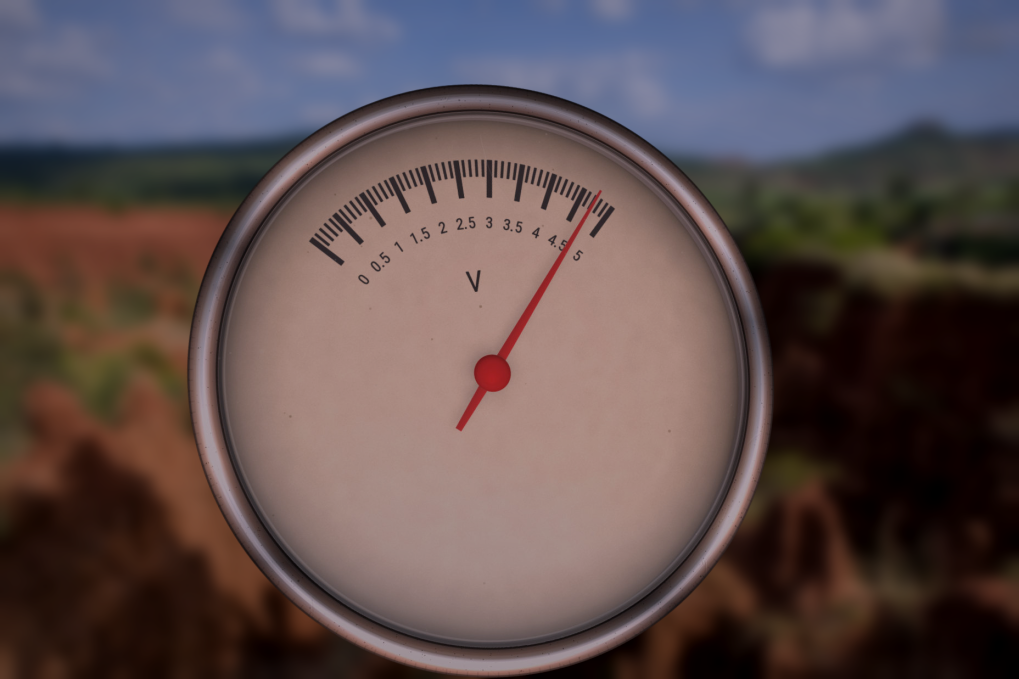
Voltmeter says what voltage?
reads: 4.7 V
